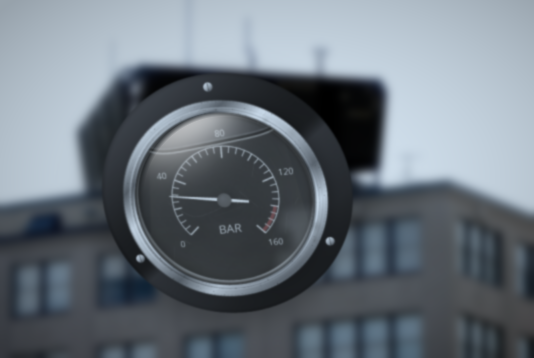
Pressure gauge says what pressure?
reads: 30 bar
